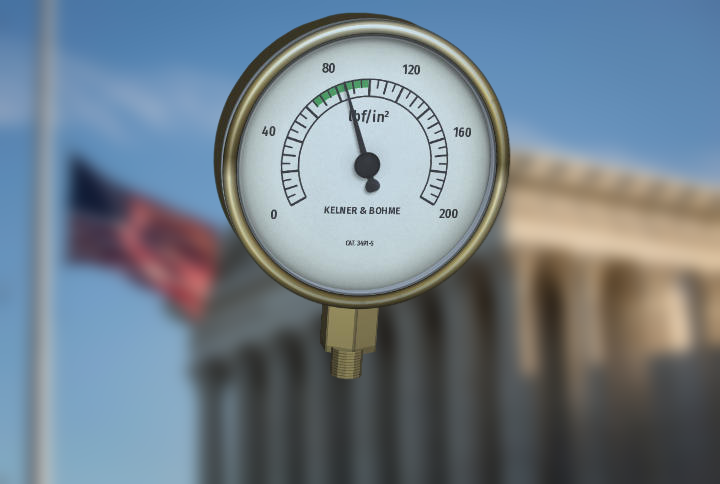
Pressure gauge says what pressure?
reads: 85 psi
